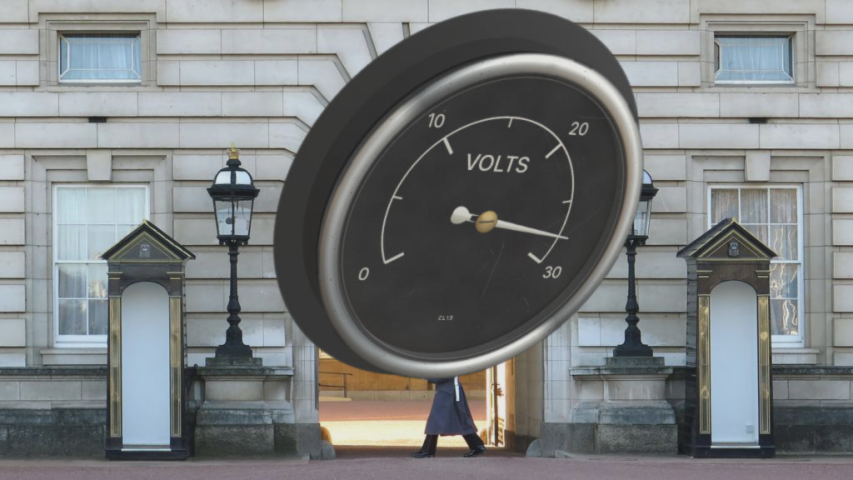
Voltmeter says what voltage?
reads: 27.5 V
